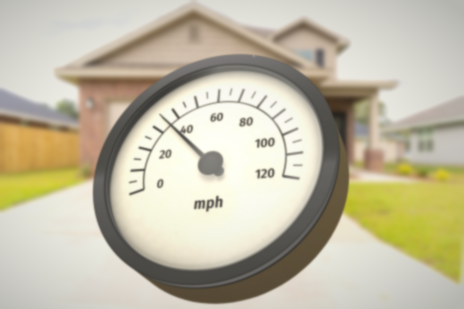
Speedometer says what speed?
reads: 35 mph
